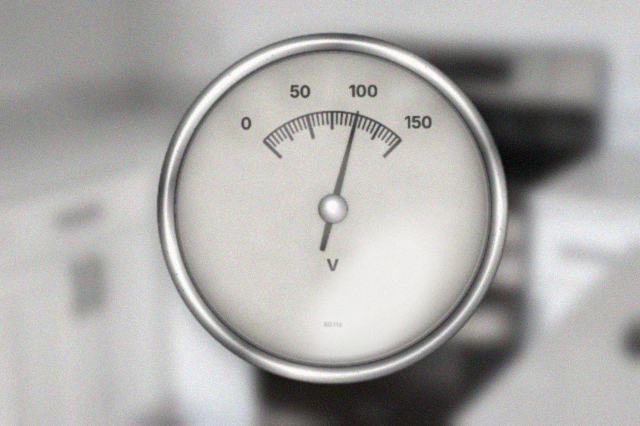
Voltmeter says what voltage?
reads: 100 V
